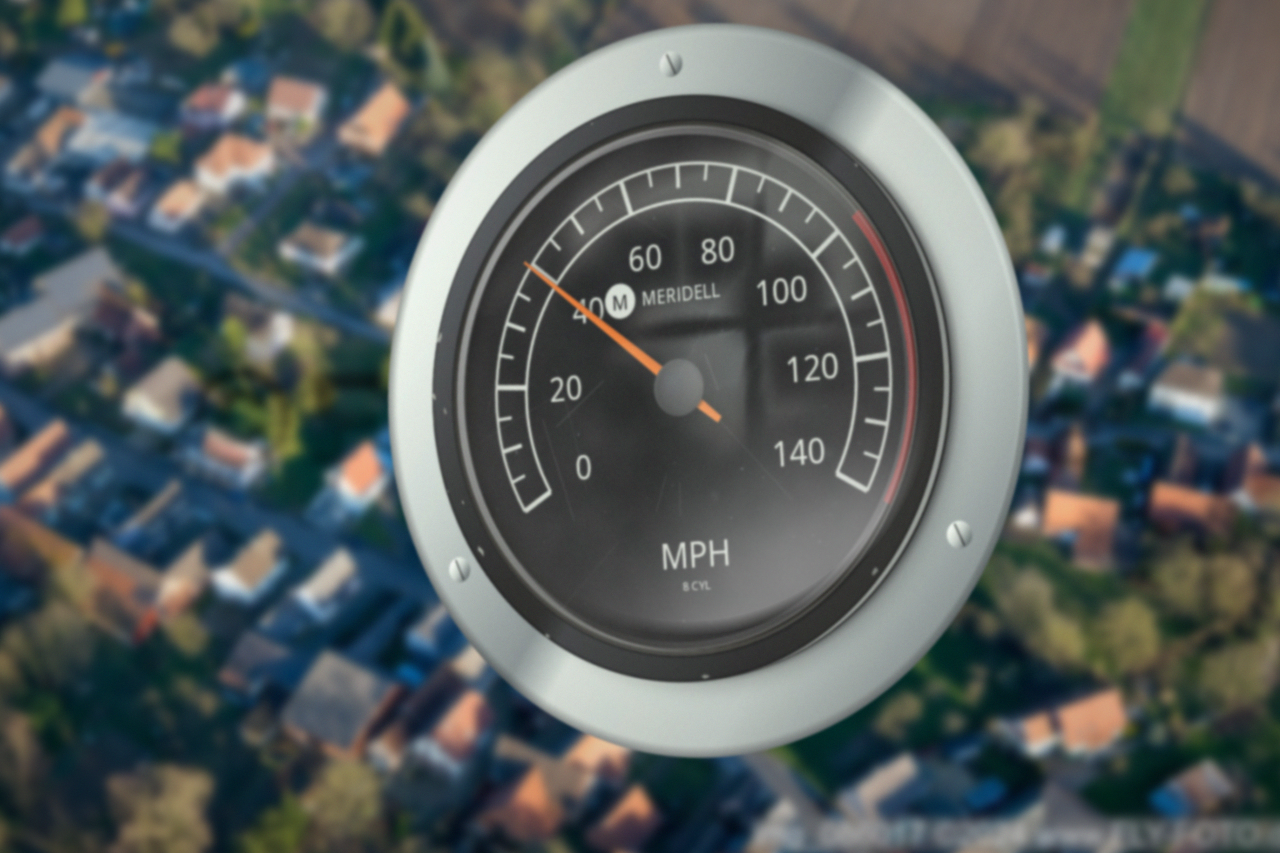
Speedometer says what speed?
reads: 40 mph
